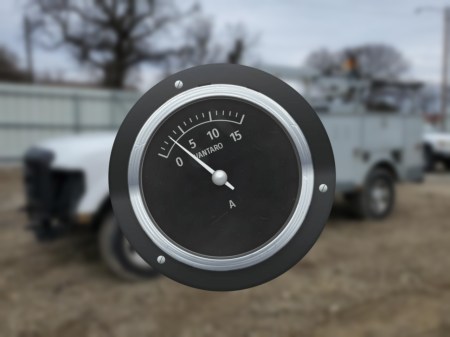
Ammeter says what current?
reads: 3 A
